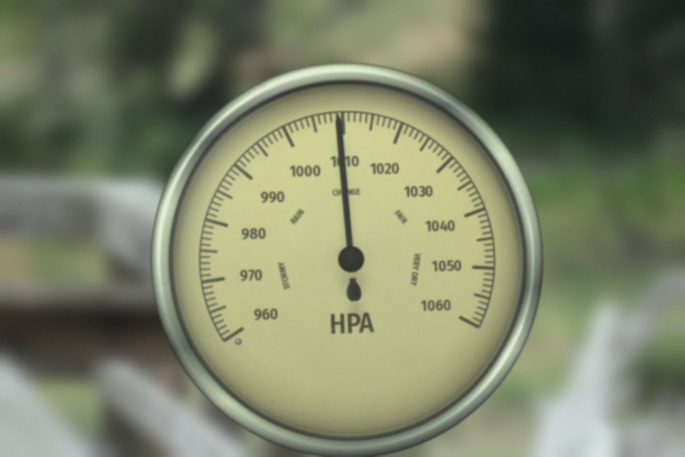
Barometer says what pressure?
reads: 1009 hPa
